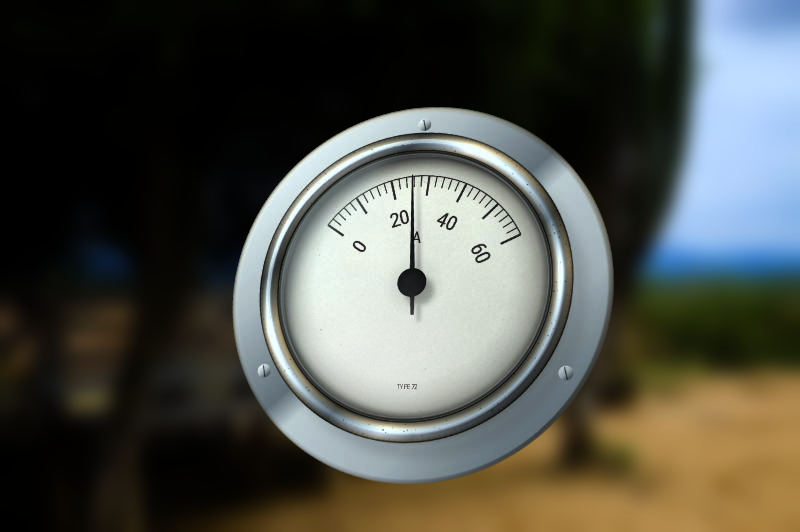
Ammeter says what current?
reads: 26 A
